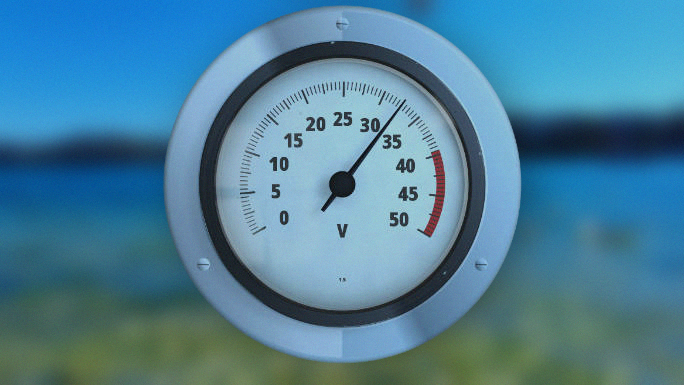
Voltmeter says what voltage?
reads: 32.5 V
